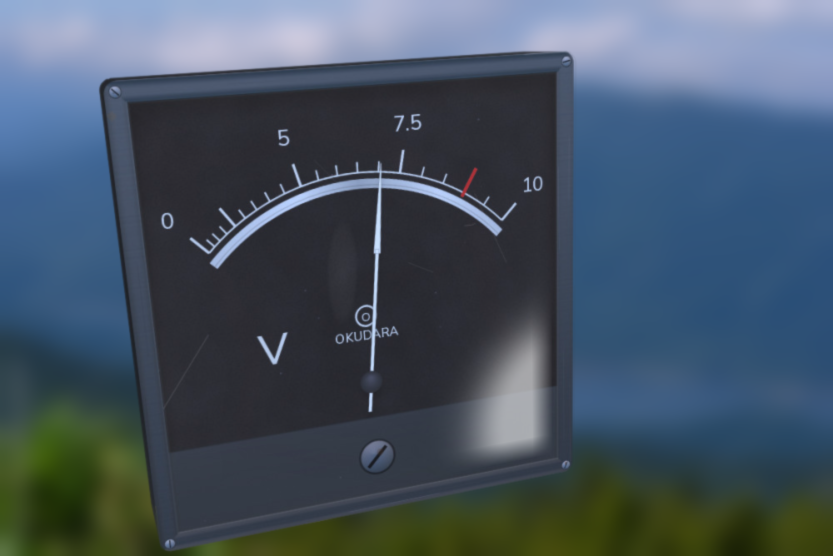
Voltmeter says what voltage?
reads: 7 V
